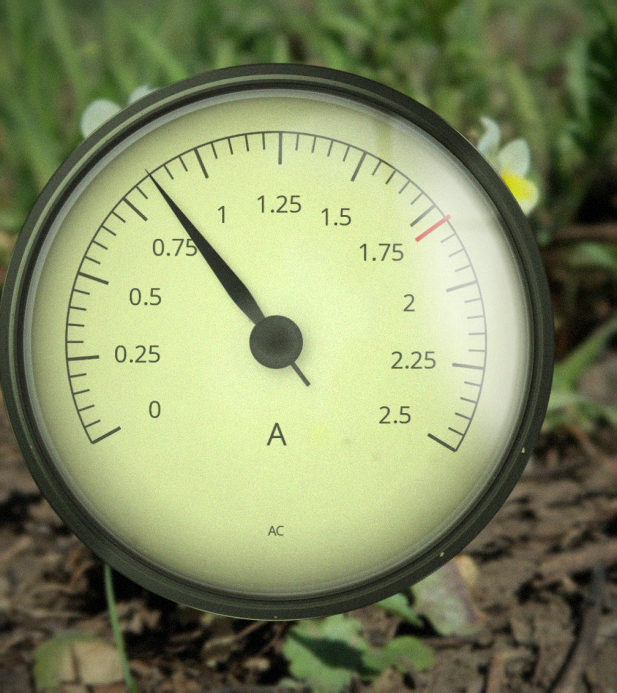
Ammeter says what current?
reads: 0.85 A
